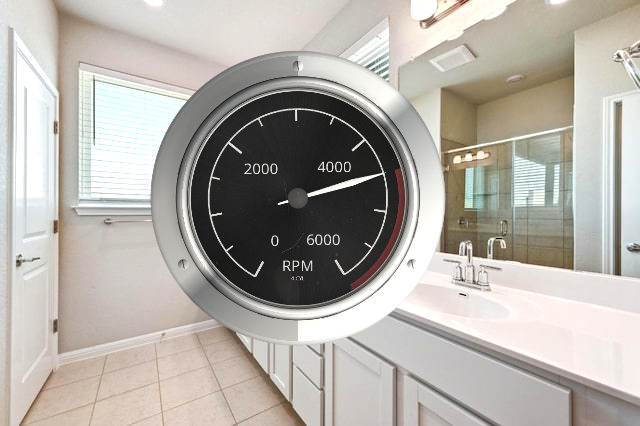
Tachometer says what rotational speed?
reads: 4500 rpm
